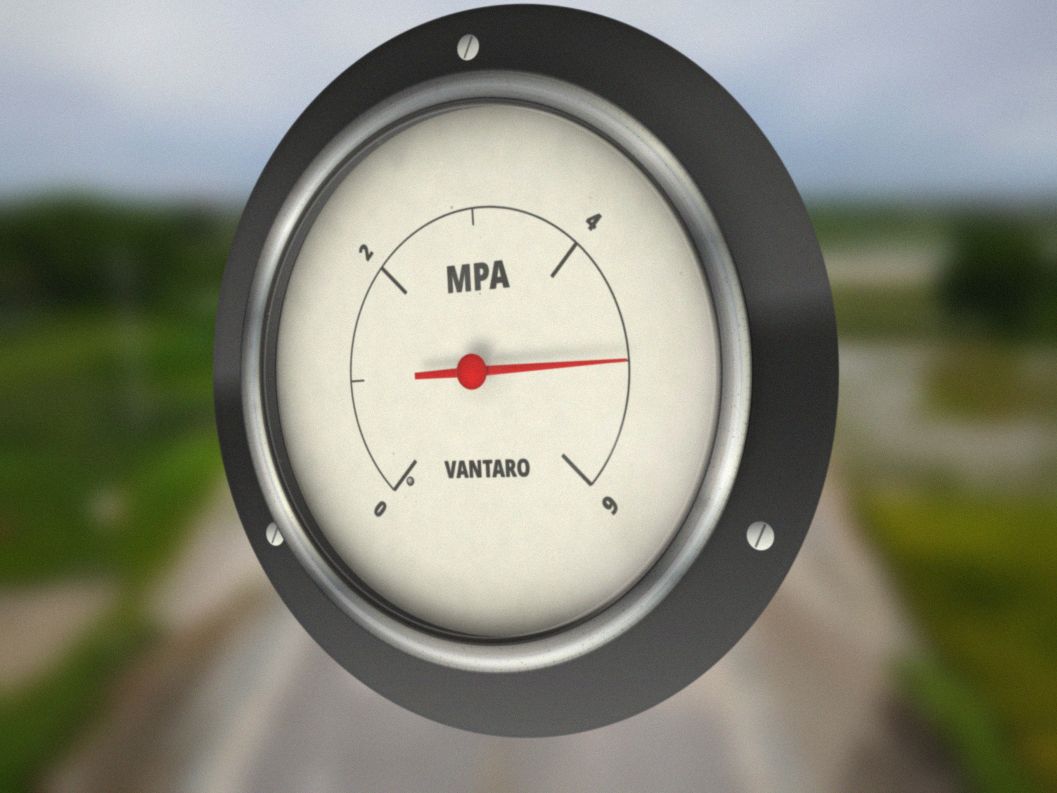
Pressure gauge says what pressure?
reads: 5 MPa
